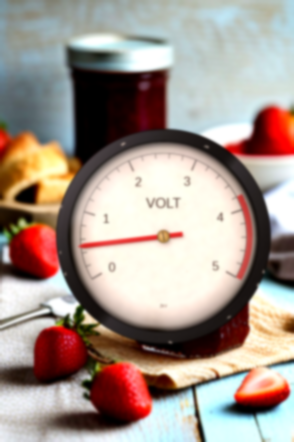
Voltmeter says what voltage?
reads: 0.5 V
